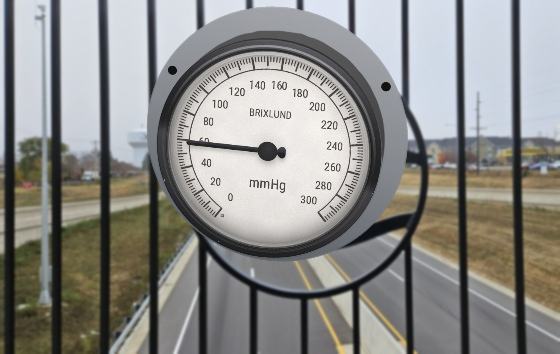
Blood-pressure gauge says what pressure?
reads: 60 mmHg
